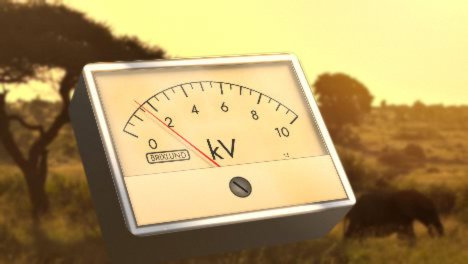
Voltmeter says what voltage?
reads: 1.5 kV
